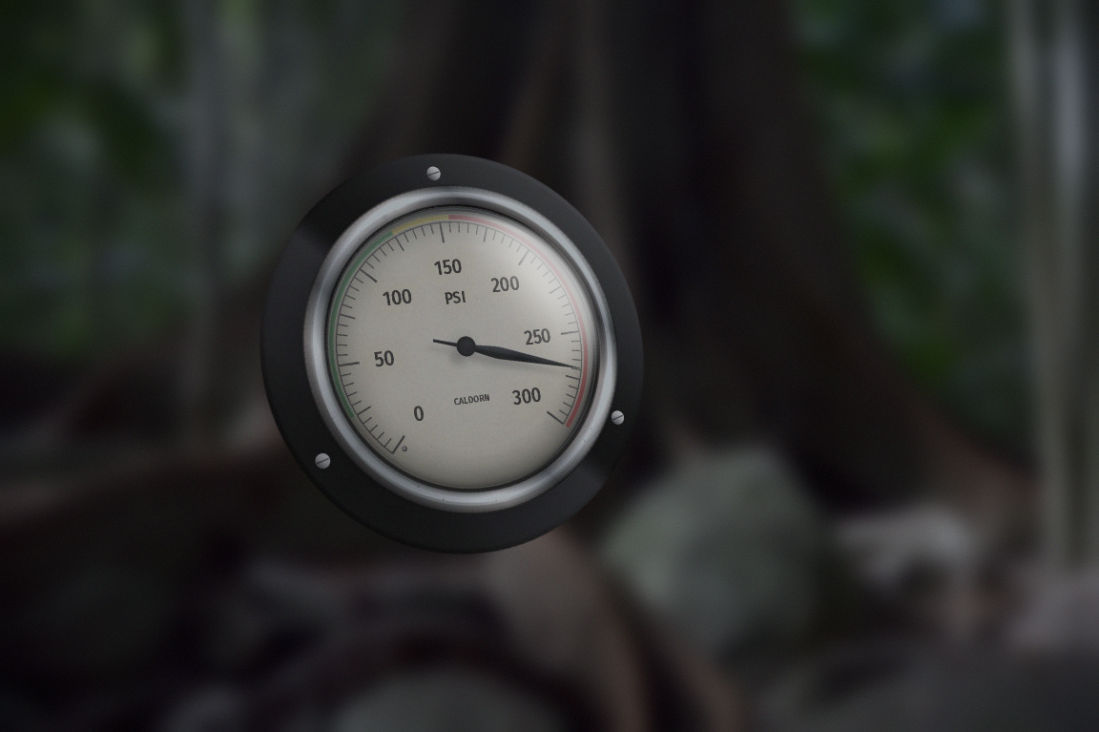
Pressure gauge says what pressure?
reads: 270 psi
